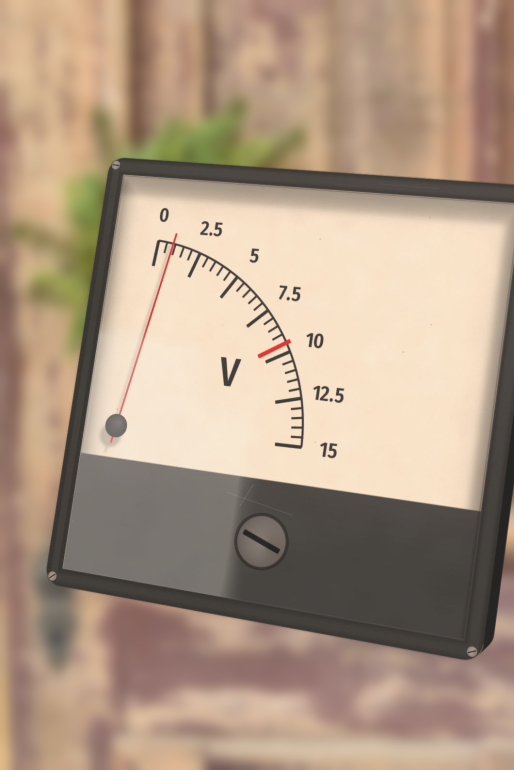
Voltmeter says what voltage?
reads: 1 V
